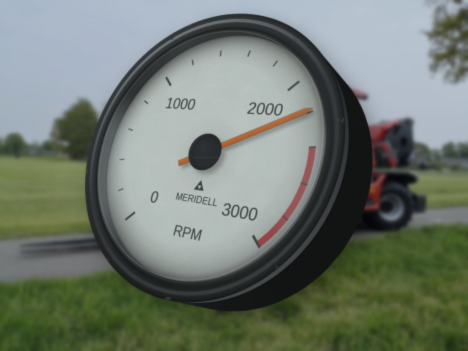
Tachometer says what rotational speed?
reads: 2200 rpm
